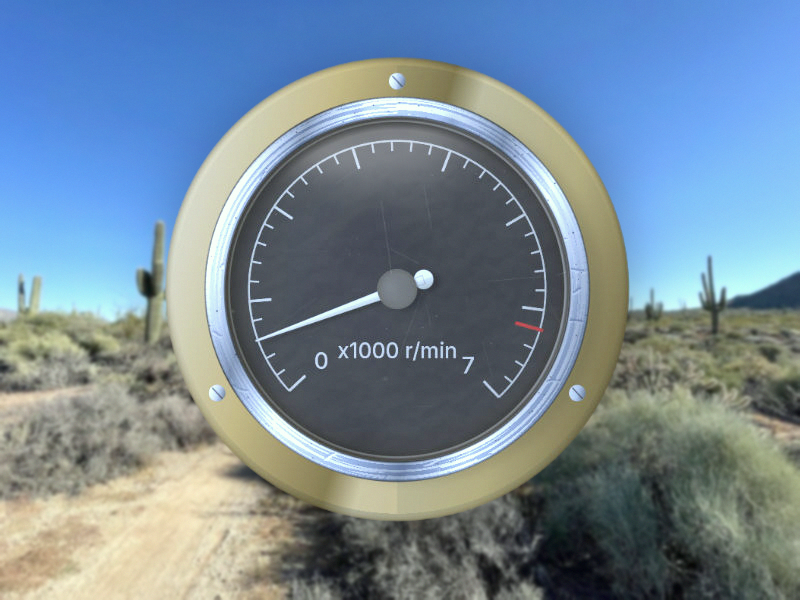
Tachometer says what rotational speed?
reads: 600 rpm
